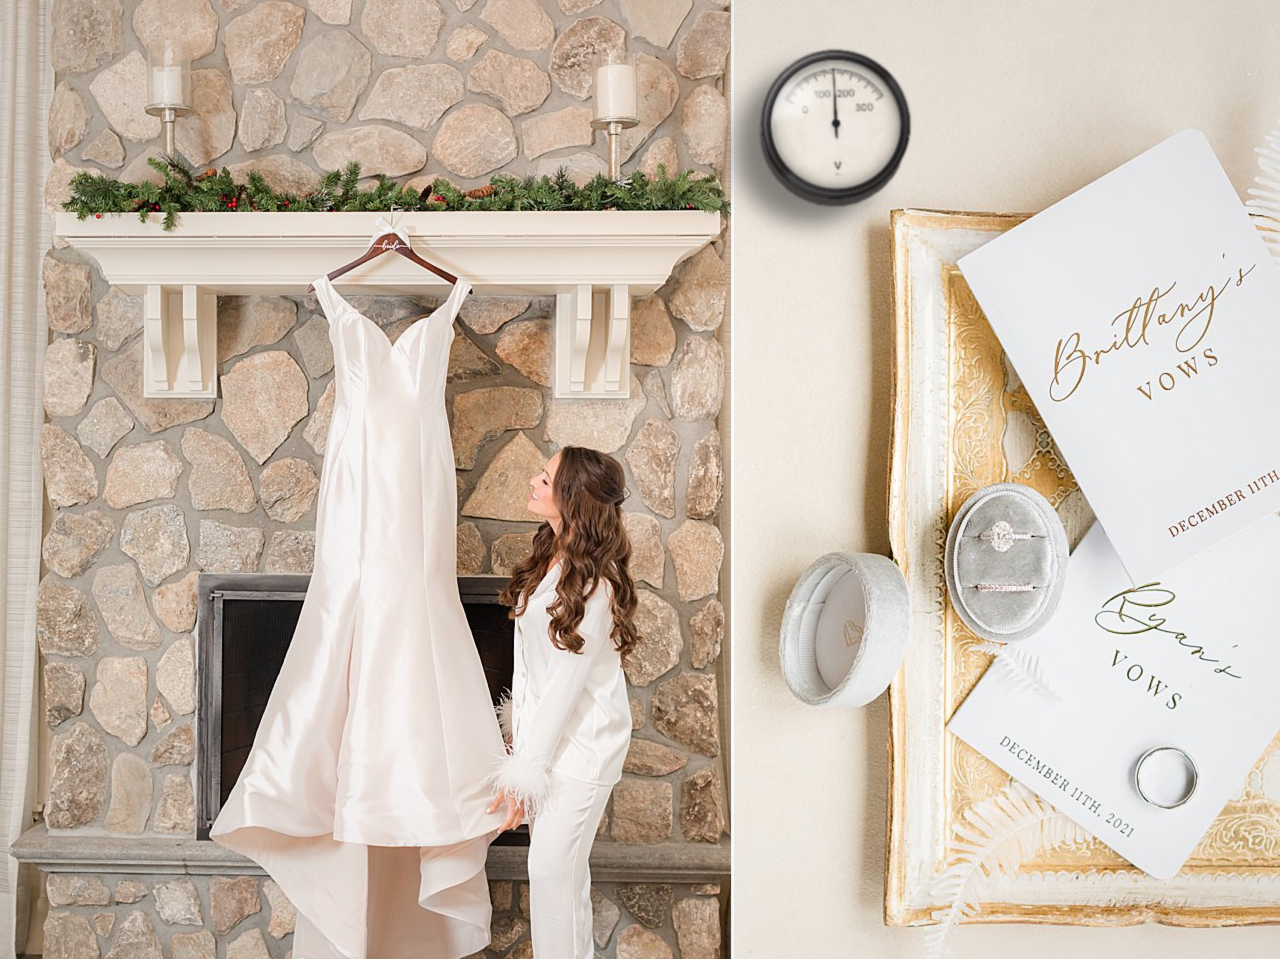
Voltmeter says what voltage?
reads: 150 V
